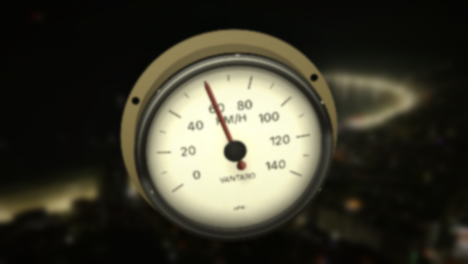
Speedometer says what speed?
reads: 60 km/h
